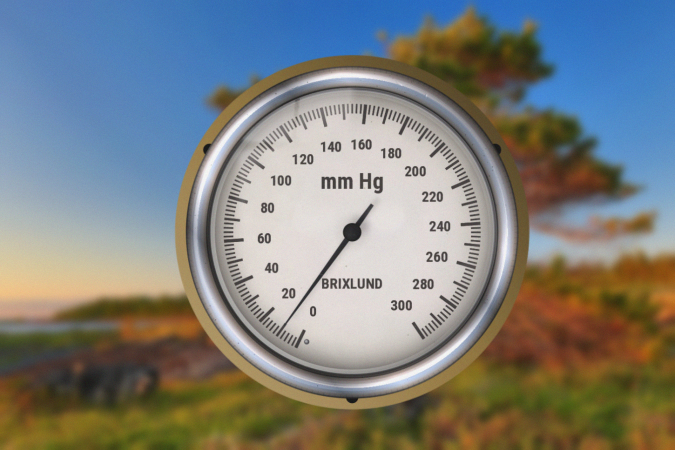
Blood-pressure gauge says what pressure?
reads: 10 mmHg
